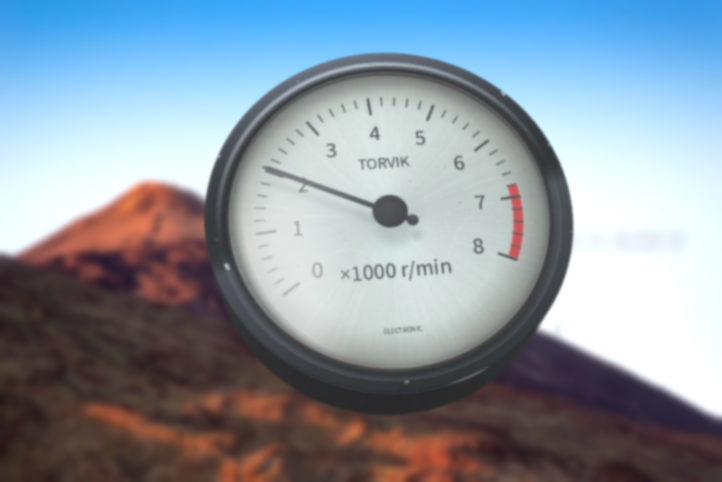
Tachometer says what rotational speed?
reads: 2000 rpm
